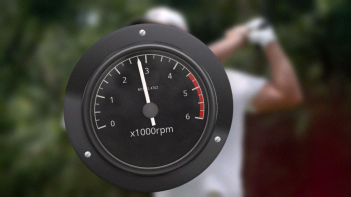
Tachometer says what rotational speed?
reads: 2750 rpm
